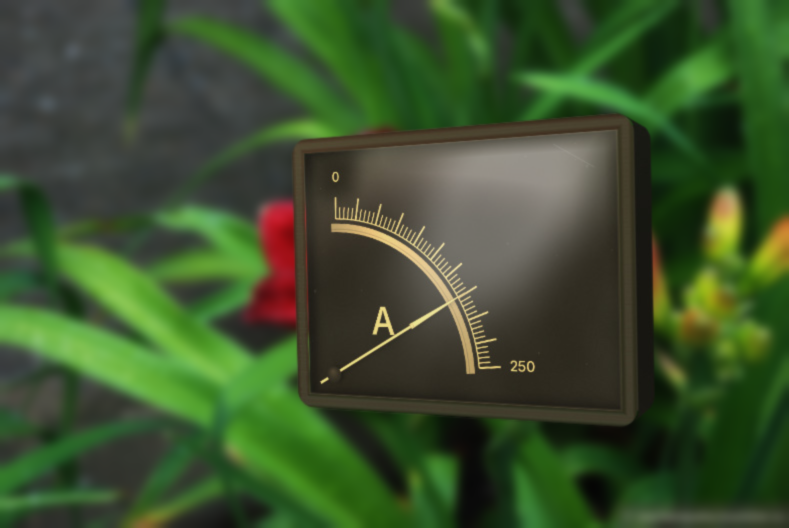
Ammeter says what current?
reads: 175 A
